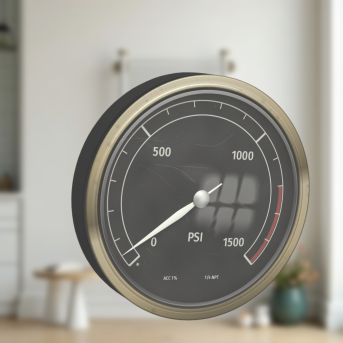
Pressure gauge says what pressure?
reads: 50 psi
